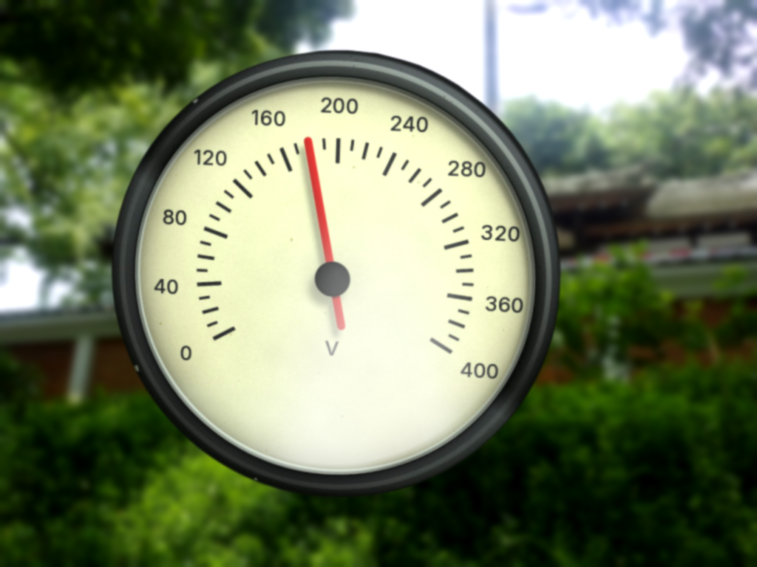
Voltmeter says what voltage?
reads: 180 V
